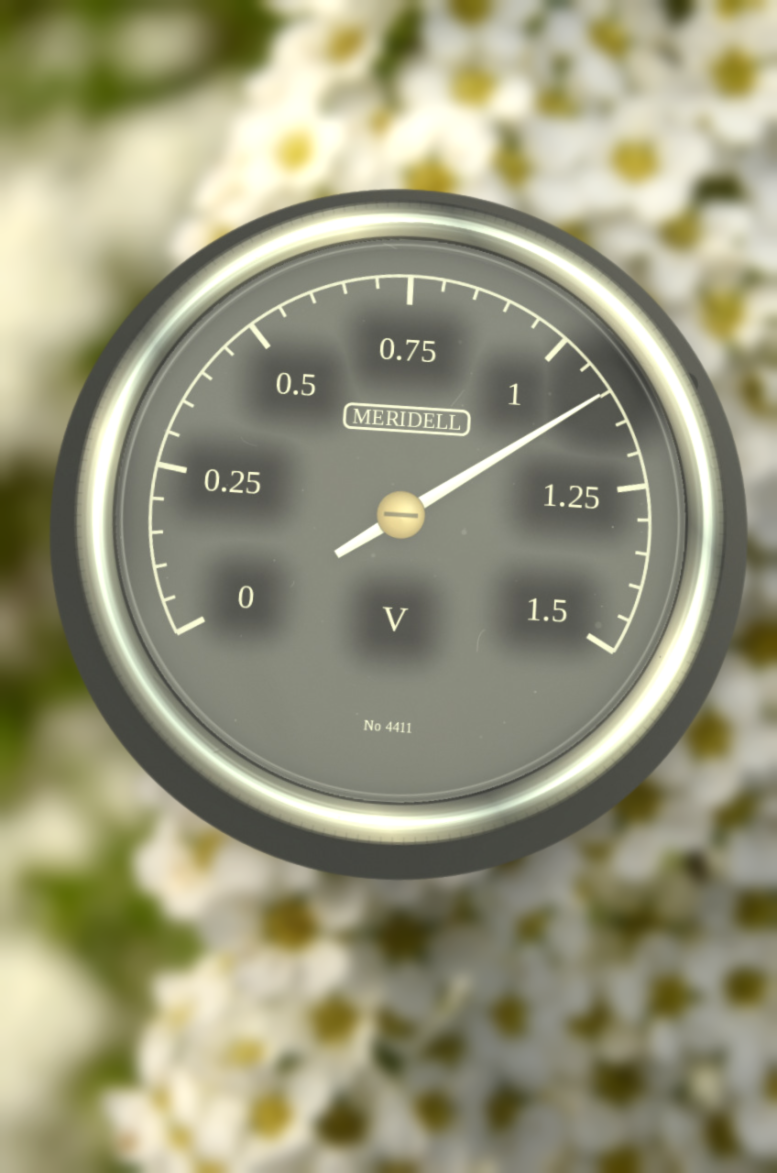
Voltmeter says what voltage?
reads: 1.1 V
